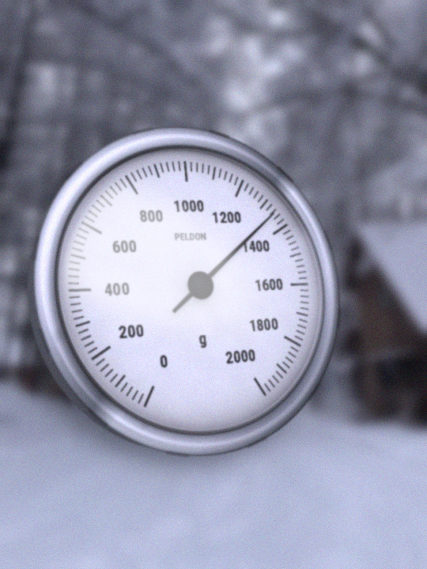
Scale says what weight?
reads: 1340 g
